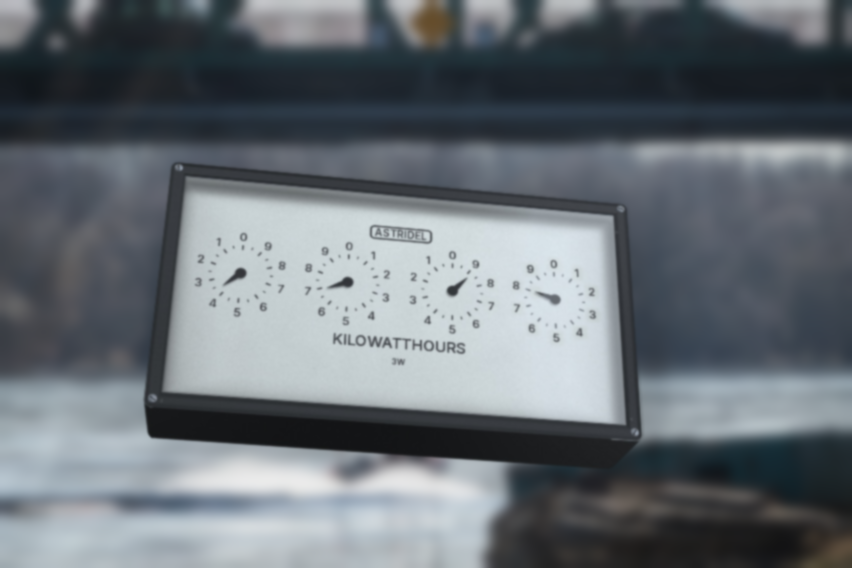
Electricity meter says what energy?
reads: 3688 kWh
